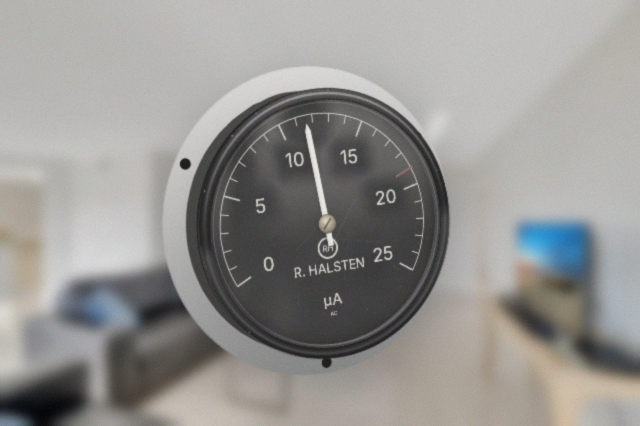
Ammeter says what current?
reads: 11.5 µA
